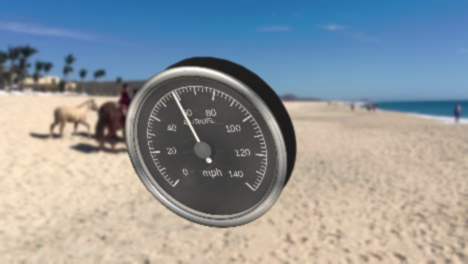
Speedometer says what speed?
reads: 60 mph
